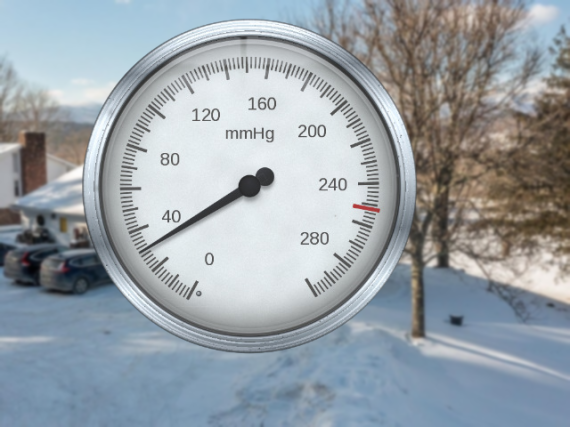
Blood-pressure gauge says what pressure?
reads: 30 mmHg
